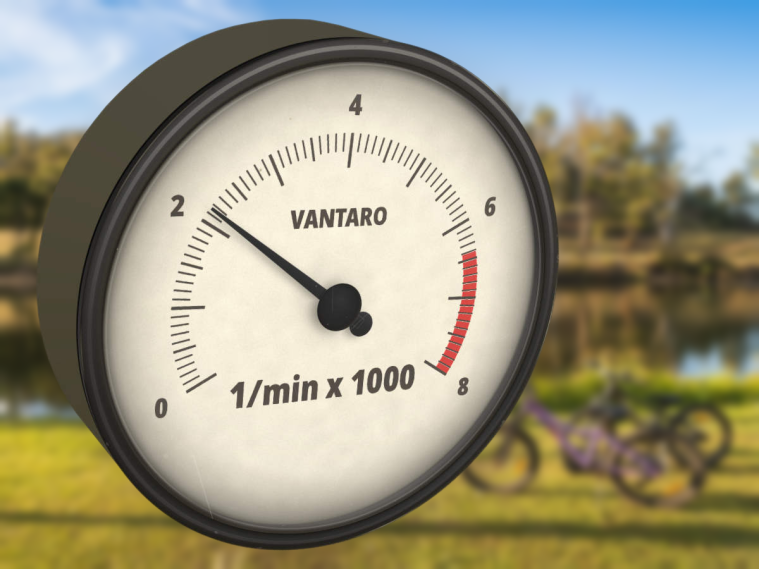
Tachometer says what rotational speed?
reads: 2150 rpm
